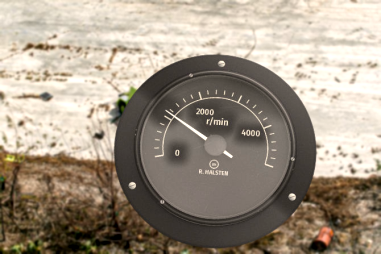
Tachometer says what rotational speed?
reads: 1100 rpm
